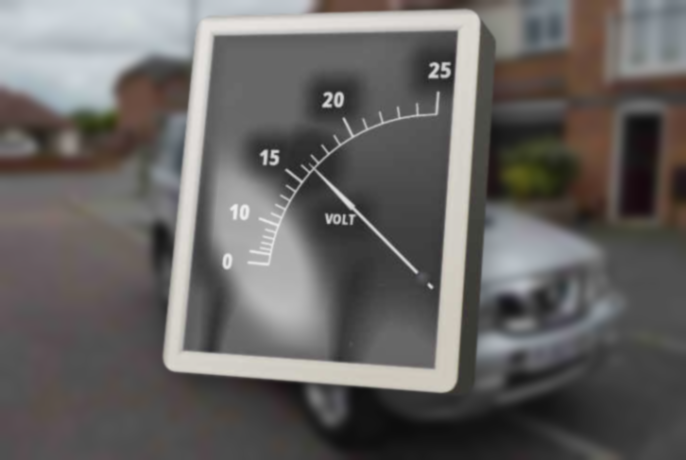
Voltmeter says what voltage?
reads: 16.5 V
